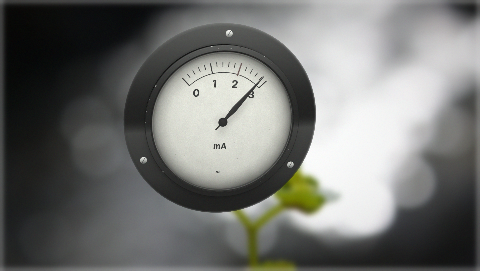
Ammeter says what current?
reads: 2.8 mA
